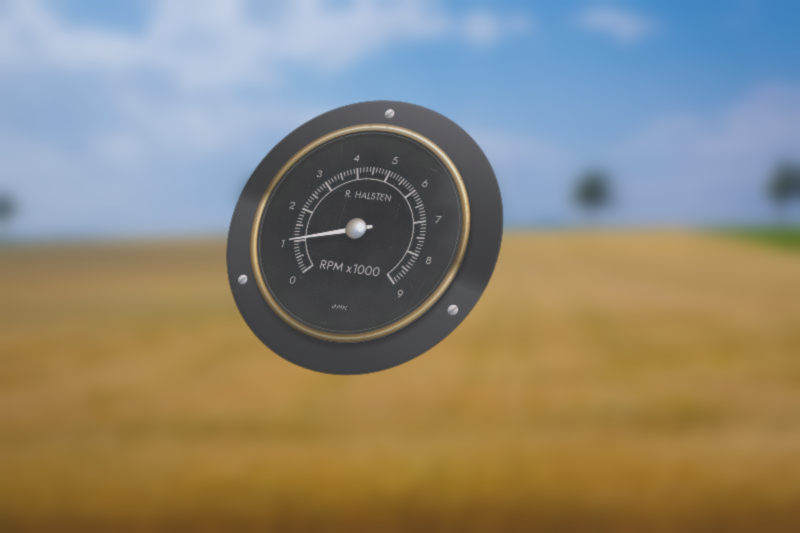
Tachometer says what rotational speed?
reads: 1000 rpm
